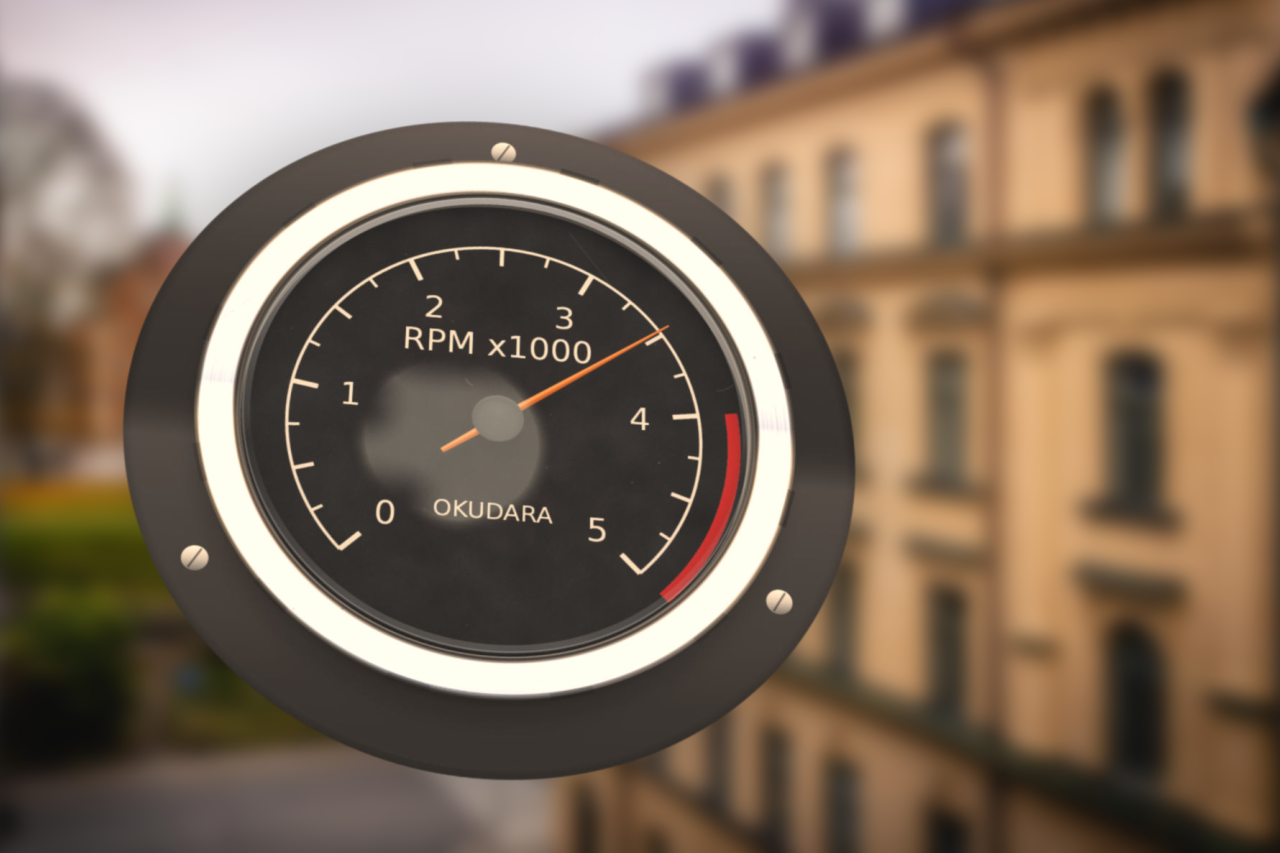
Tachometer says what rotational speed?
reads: 3500 rpm
